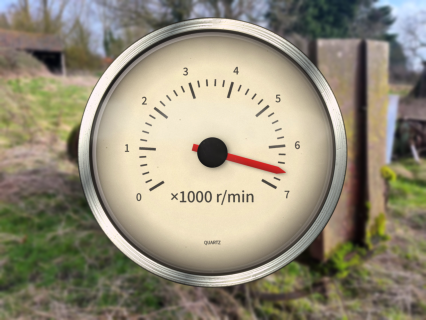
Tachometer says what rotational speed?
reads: 6600 rpm
